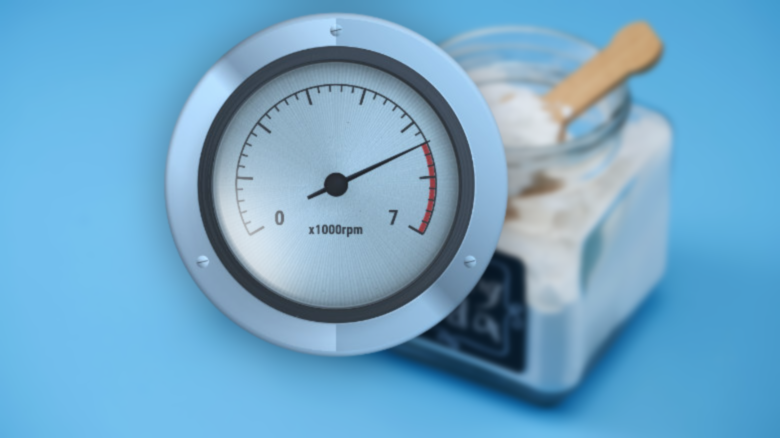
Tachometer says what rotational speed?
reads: 5400 rpm
